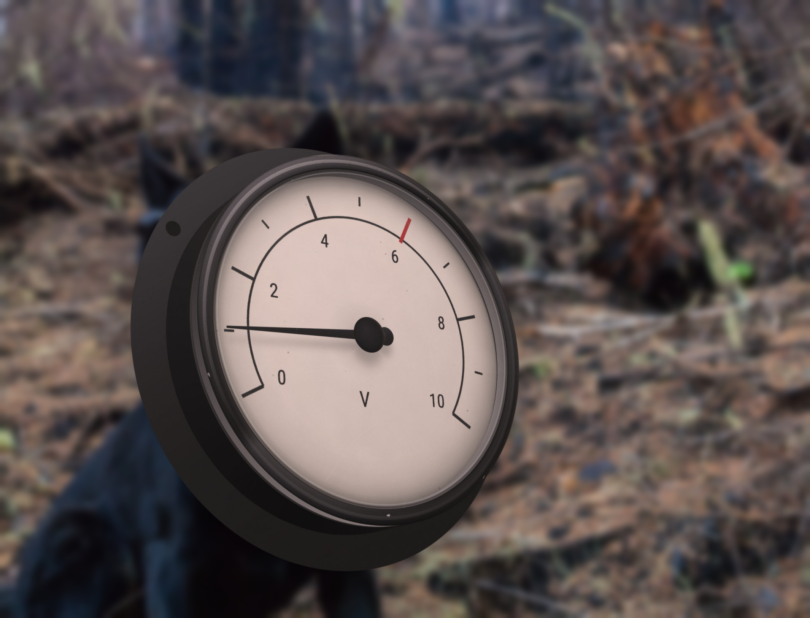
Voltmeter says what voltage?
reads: 1 V
